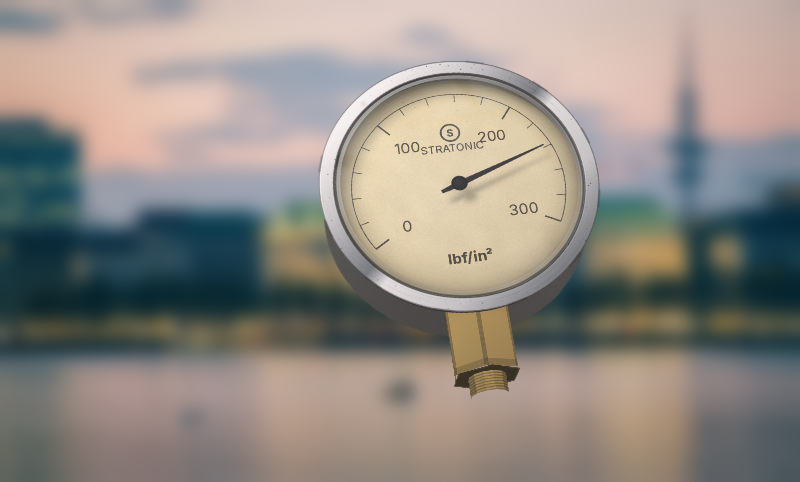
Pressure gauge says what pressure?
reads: 240 psi
